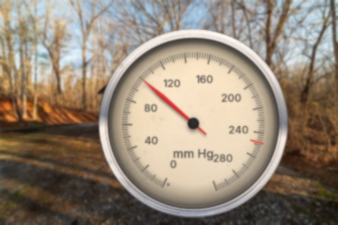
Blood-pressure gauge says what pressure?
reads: 100 mmHg
